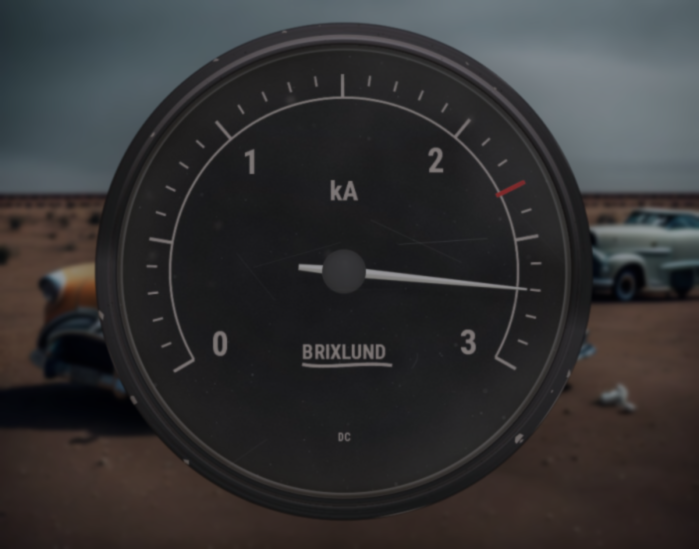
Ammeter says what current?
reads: 2.7 kA
